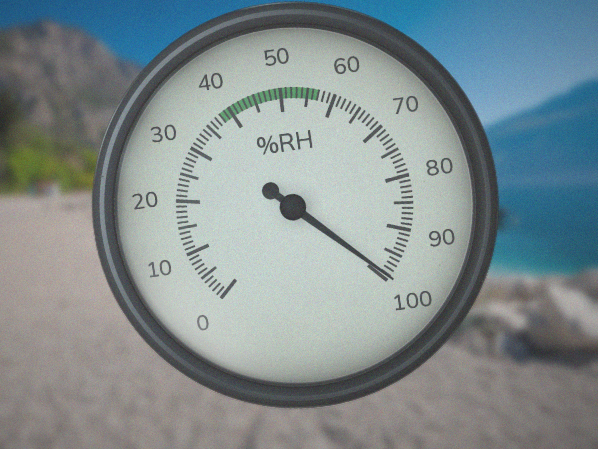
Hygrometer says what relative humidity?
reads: 99 %
